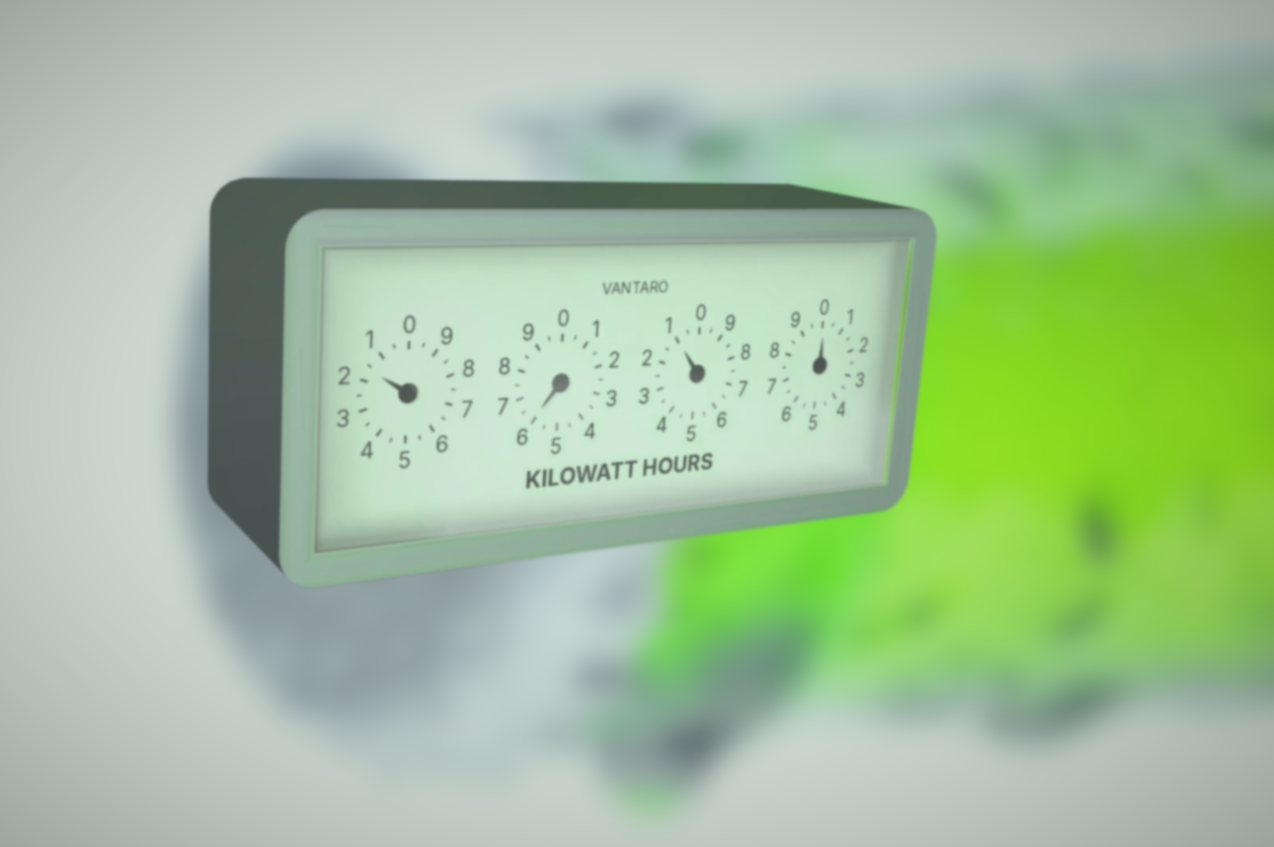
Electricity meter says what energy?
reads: 1610 kWh
